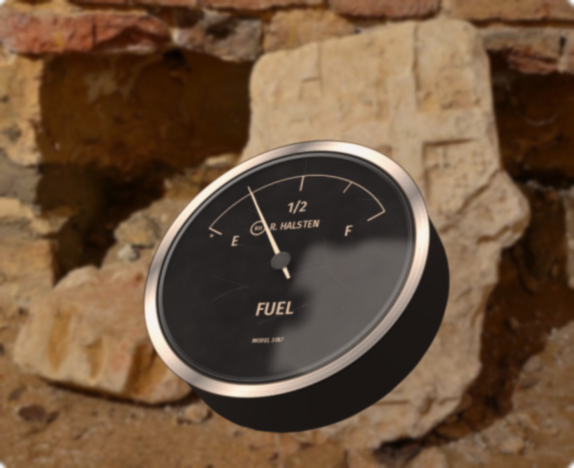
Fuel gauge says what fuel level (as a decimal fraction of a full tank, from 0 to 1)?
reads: 0.25
